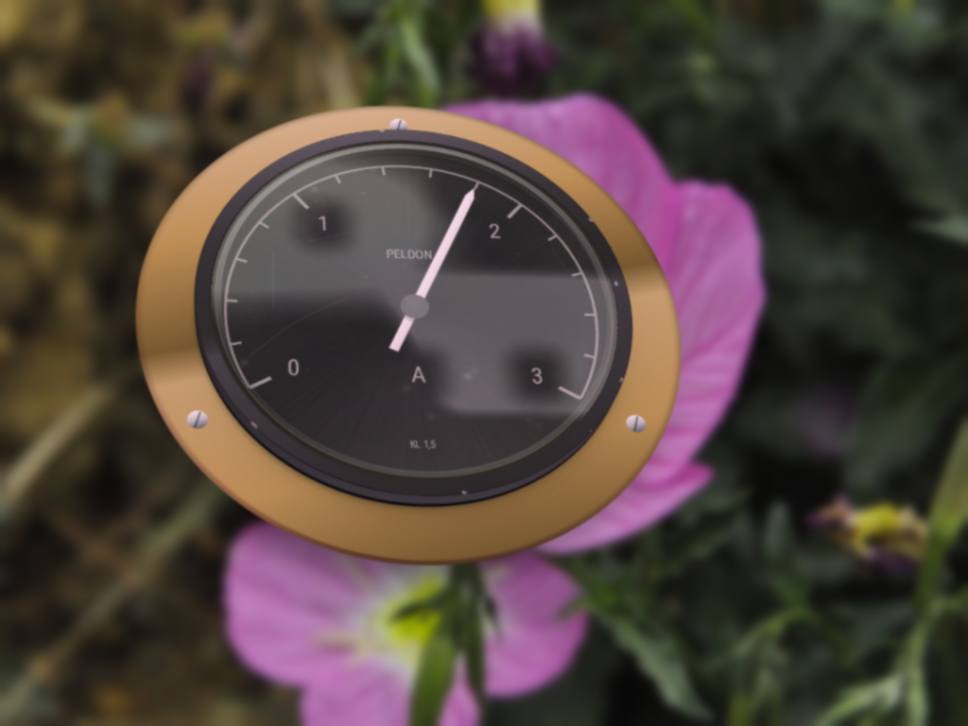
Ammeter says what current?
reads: 1.8 A
